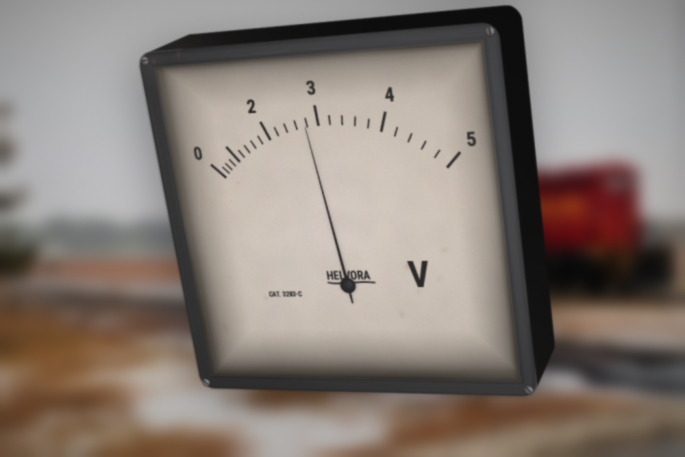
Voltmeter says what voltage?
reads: 2.8 V
